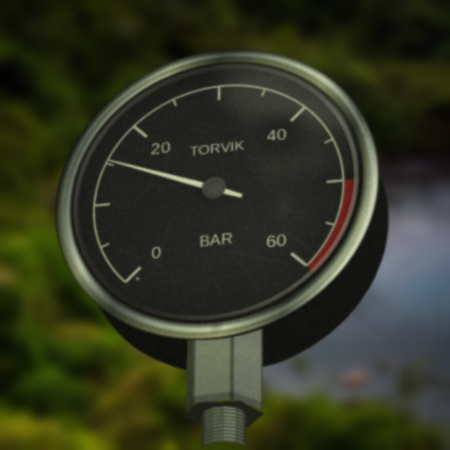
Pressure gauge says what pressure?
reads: 15 bar
